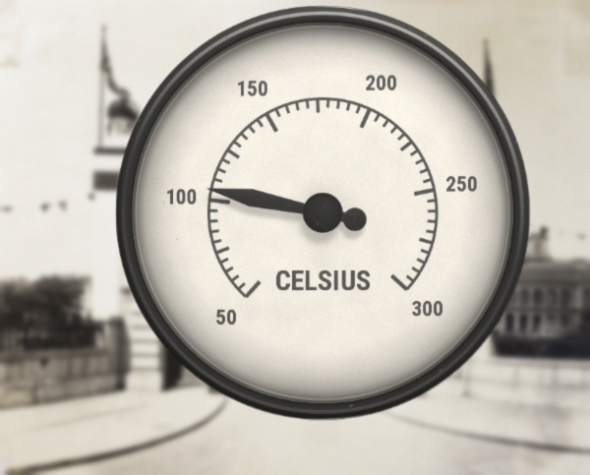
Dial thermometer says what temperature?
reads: 105 °C
